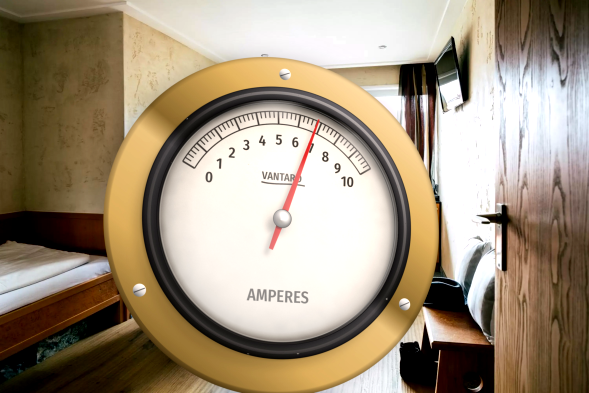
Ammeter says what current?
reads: 6.8 A
